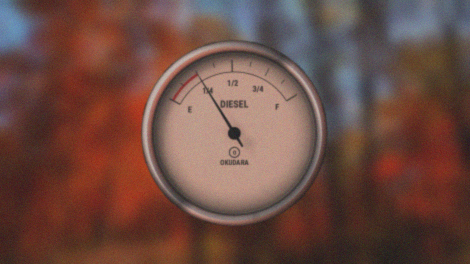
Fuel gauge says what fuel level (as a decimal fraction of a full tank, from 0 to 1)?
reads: 0.25
